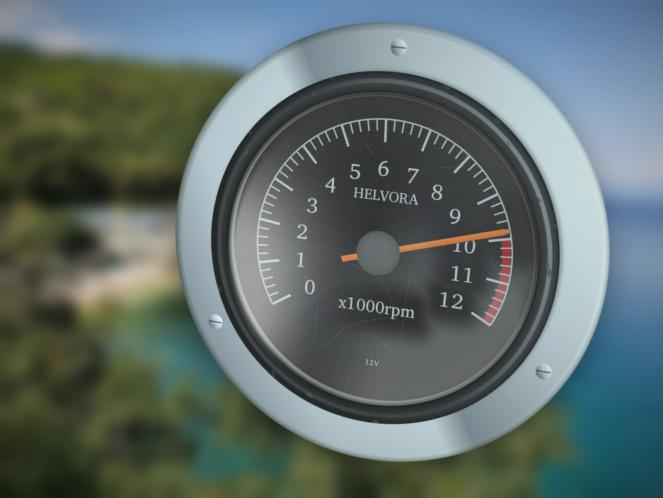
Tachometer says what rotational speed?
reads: 9800 rpm
